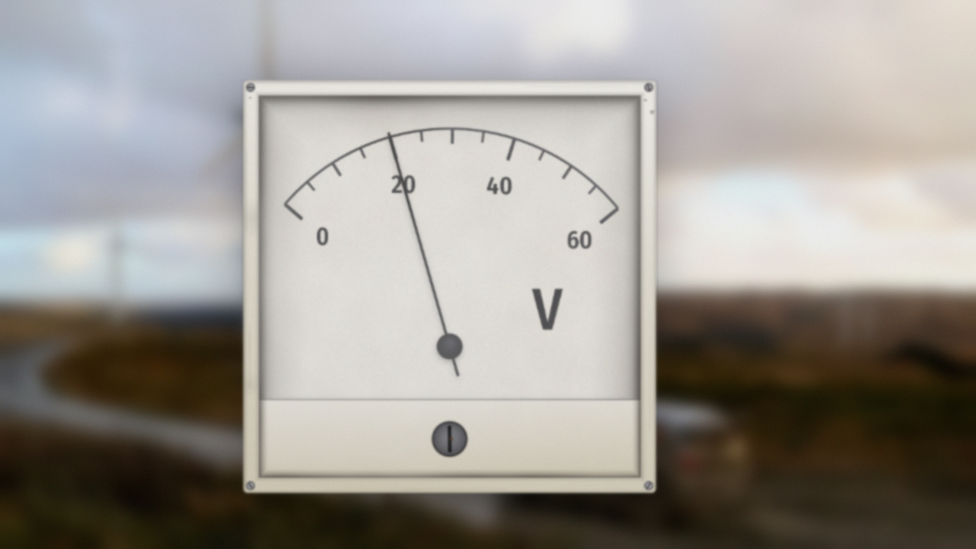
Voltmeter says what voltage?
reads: 20 V
